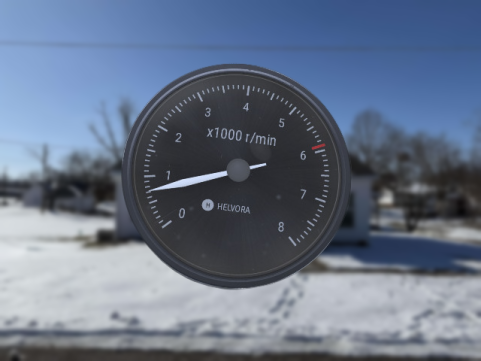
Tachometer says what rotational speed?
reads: 700 rpm
